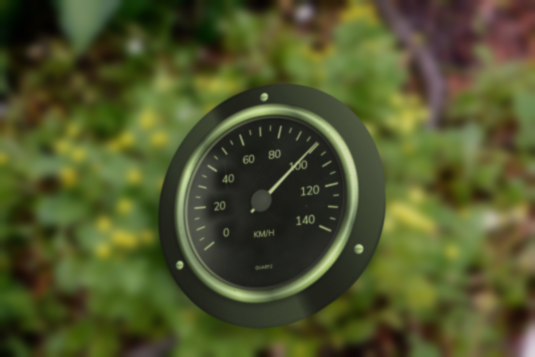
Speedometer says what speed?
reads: 100 km/h
